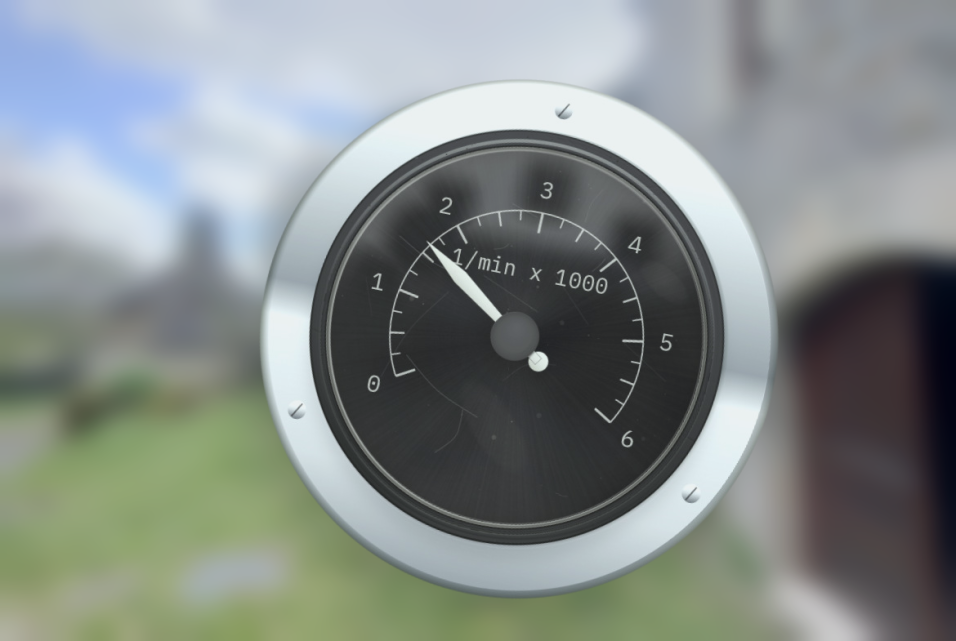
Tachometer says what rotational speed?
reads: 1625 rpm
